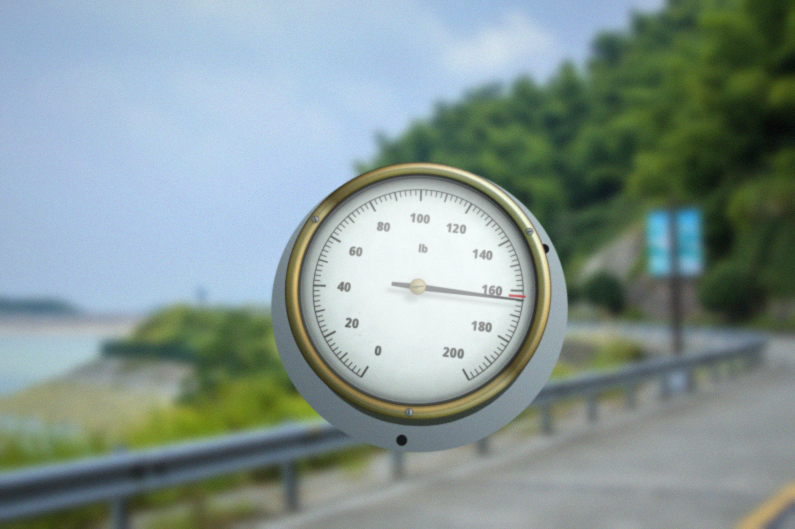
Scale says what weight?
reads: 164 lb
